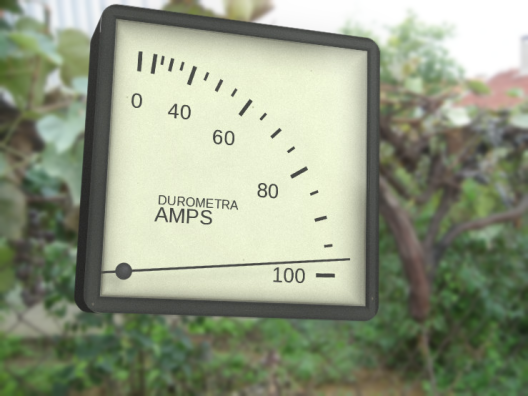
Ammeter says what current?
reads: 97.5 A
